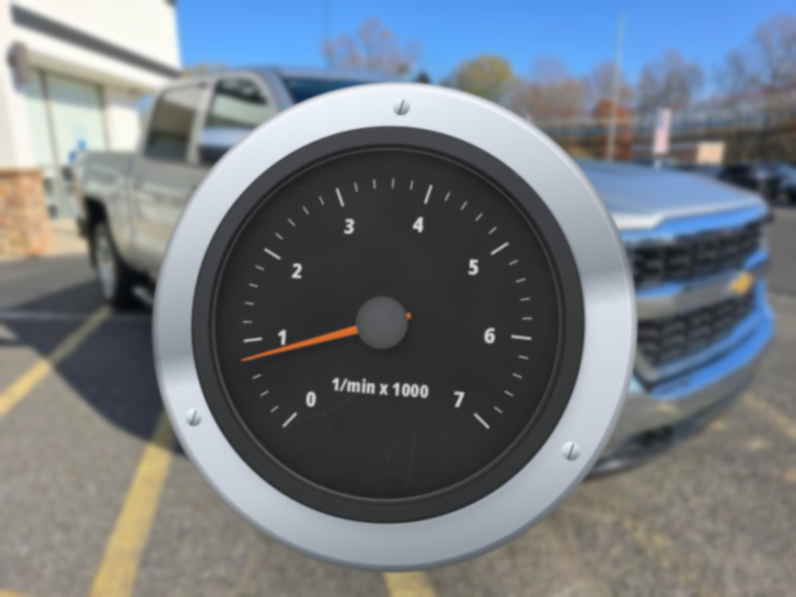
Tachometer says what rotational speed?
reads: 800 rpm
